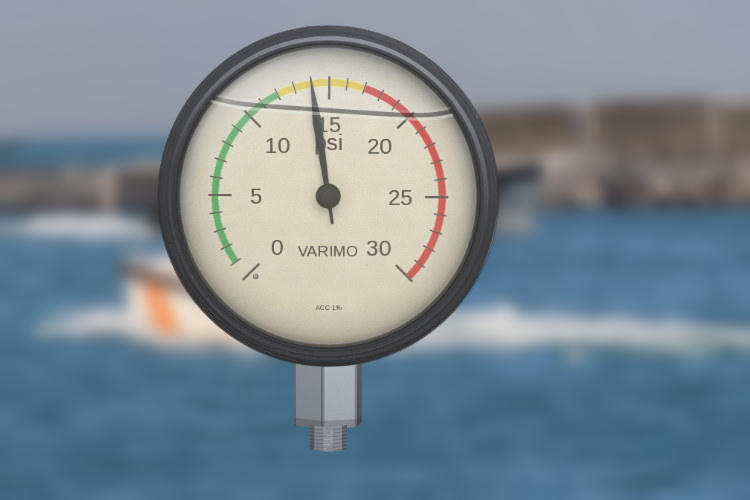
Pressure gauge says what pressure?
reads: 14 psi
